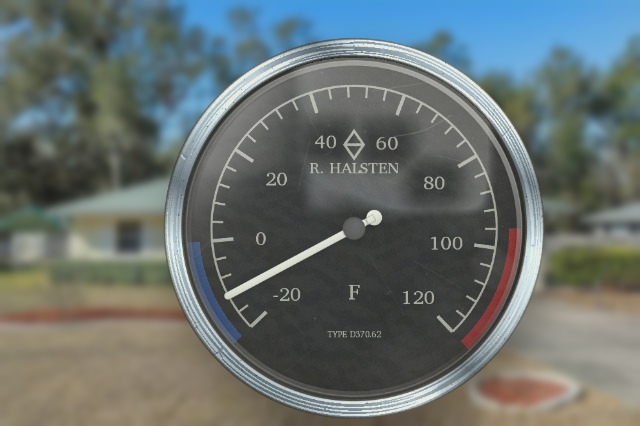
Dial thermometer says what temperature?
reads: -12 °F
